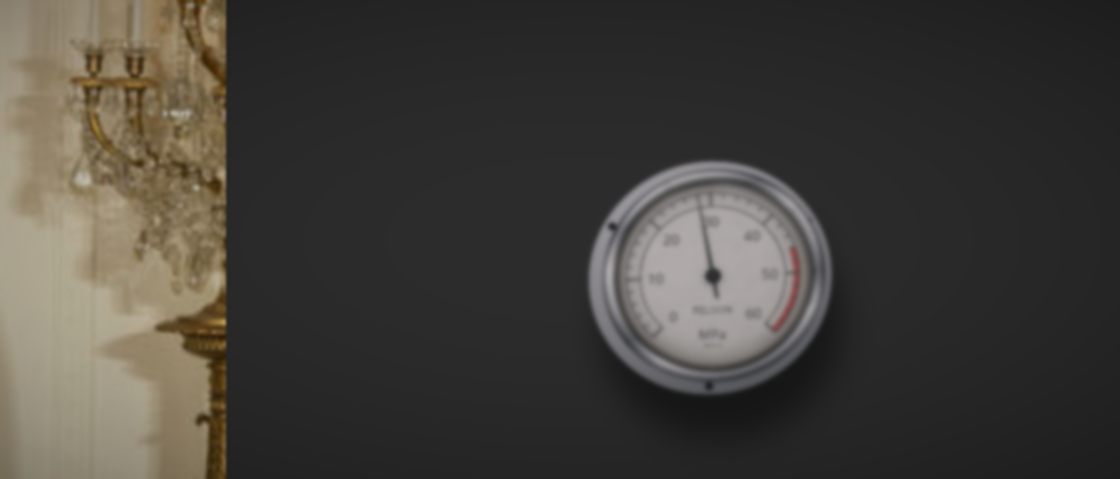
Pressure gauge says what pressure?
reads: 28 MPa
